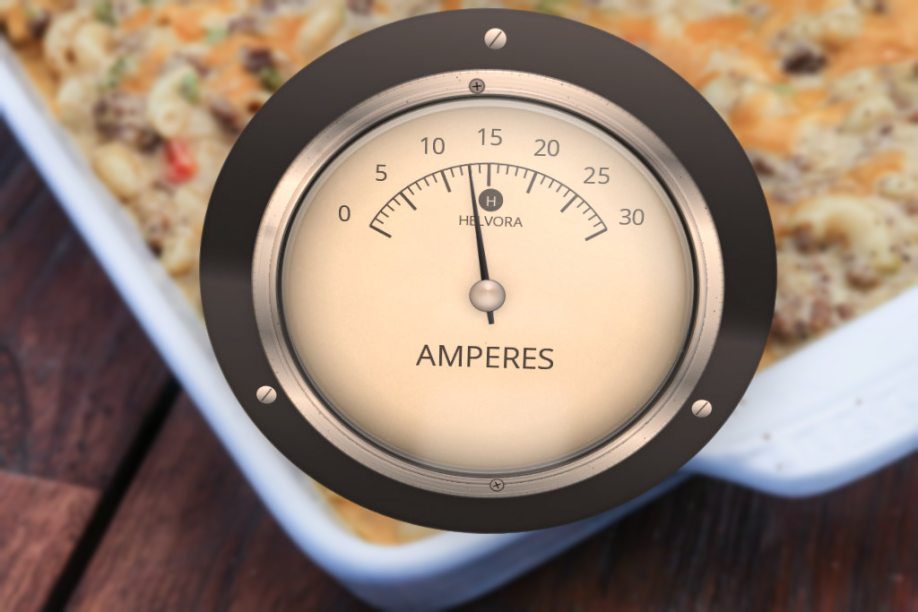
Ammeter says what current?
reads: 13 A
